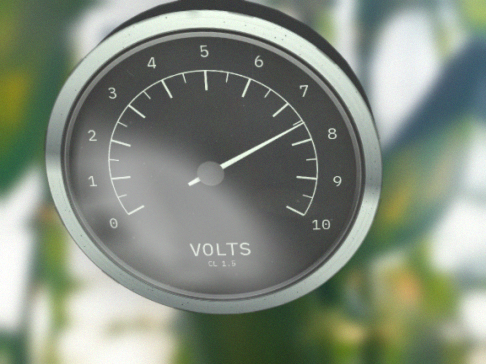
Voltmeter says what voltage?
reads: 7.5 V
